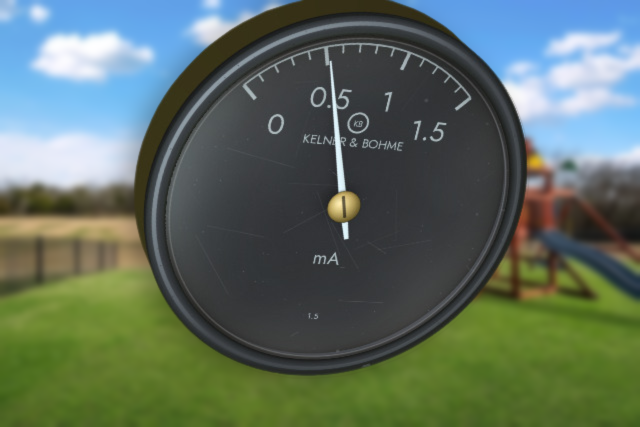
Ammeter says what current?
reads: 0.5 mA
